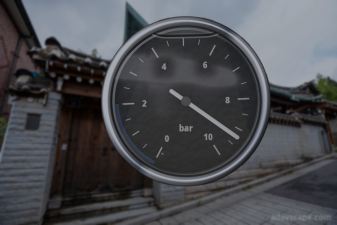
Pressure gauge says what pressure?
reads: 9.25 bar
